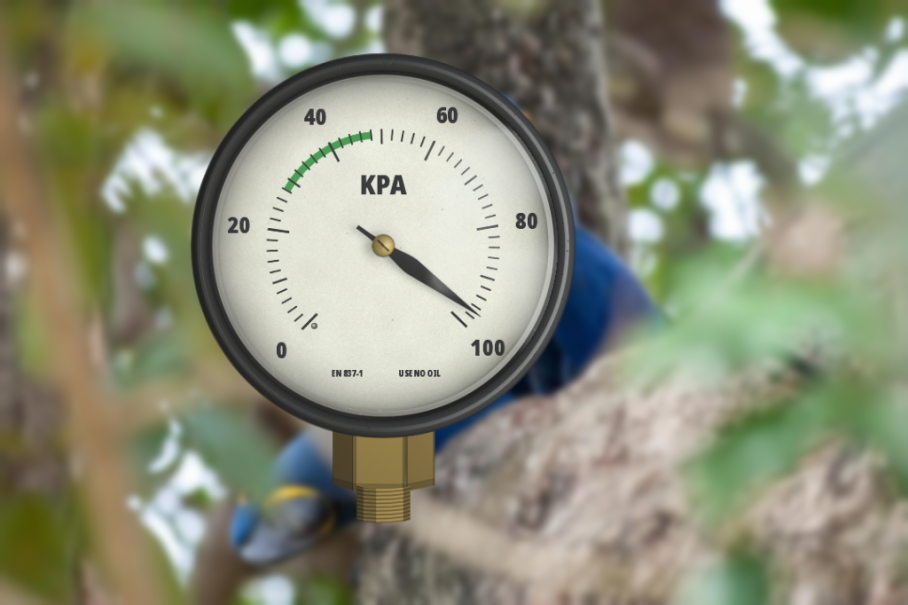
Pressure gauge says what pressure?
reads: 97 kPa
